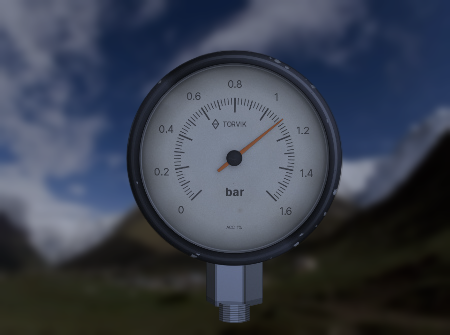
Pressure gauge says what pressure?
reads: 1.1 bar
